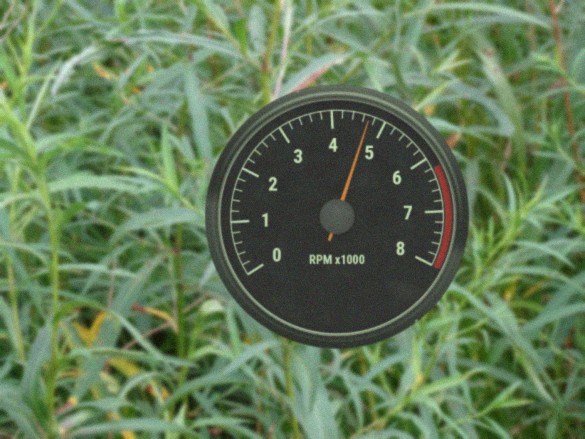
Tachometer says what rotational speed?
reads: 4700 rpm
